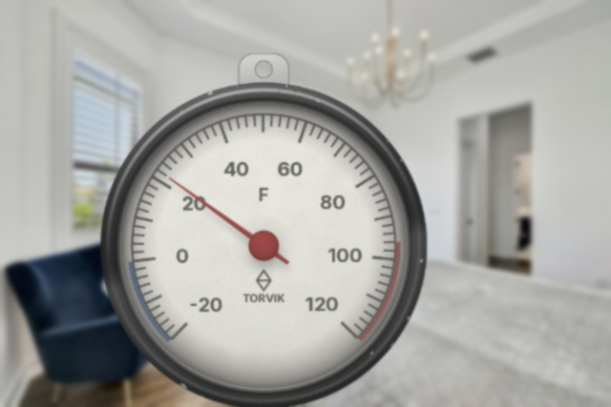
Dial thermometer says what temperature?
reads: 22 °F
